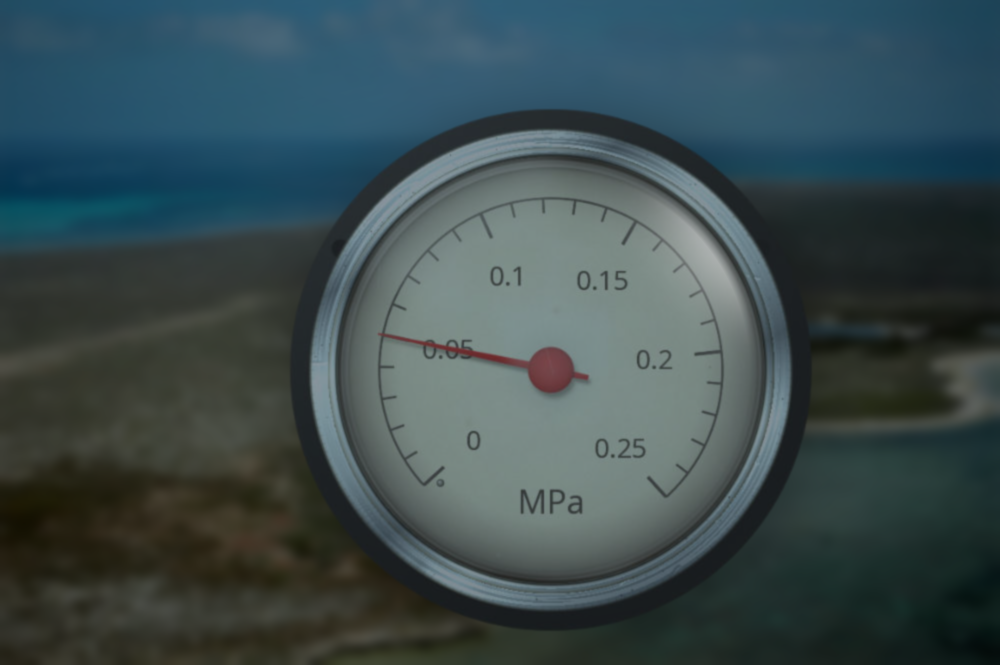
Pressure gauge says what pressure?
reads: 0.05 MPa
